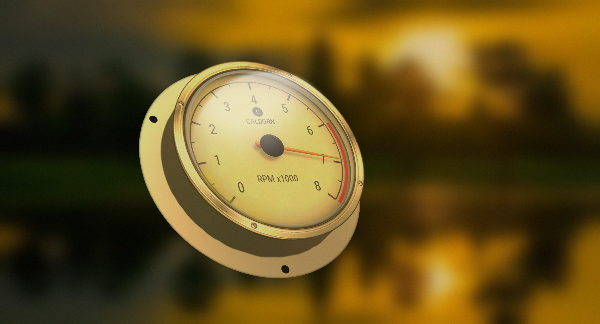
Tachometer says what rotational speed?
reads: 7000 rpm
